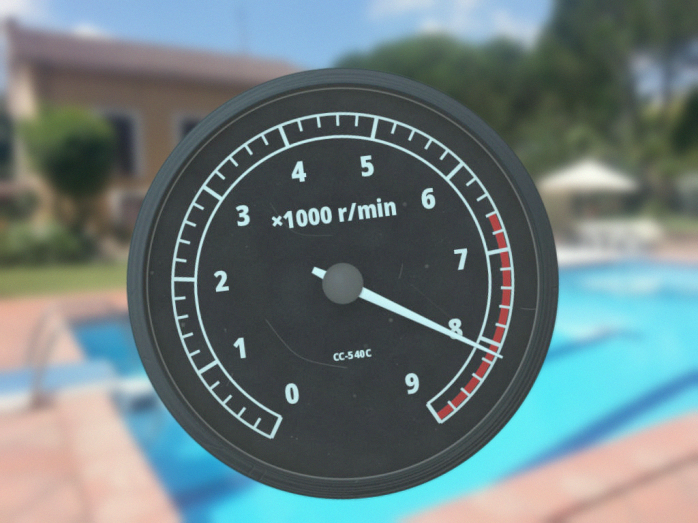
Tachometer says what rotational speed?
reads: 8100 rpm
